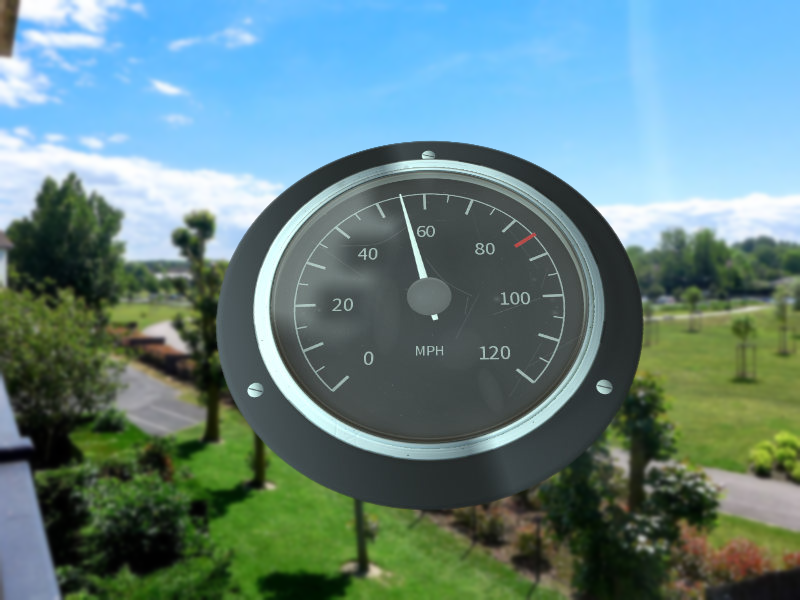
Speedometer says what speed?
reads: 55 mph
